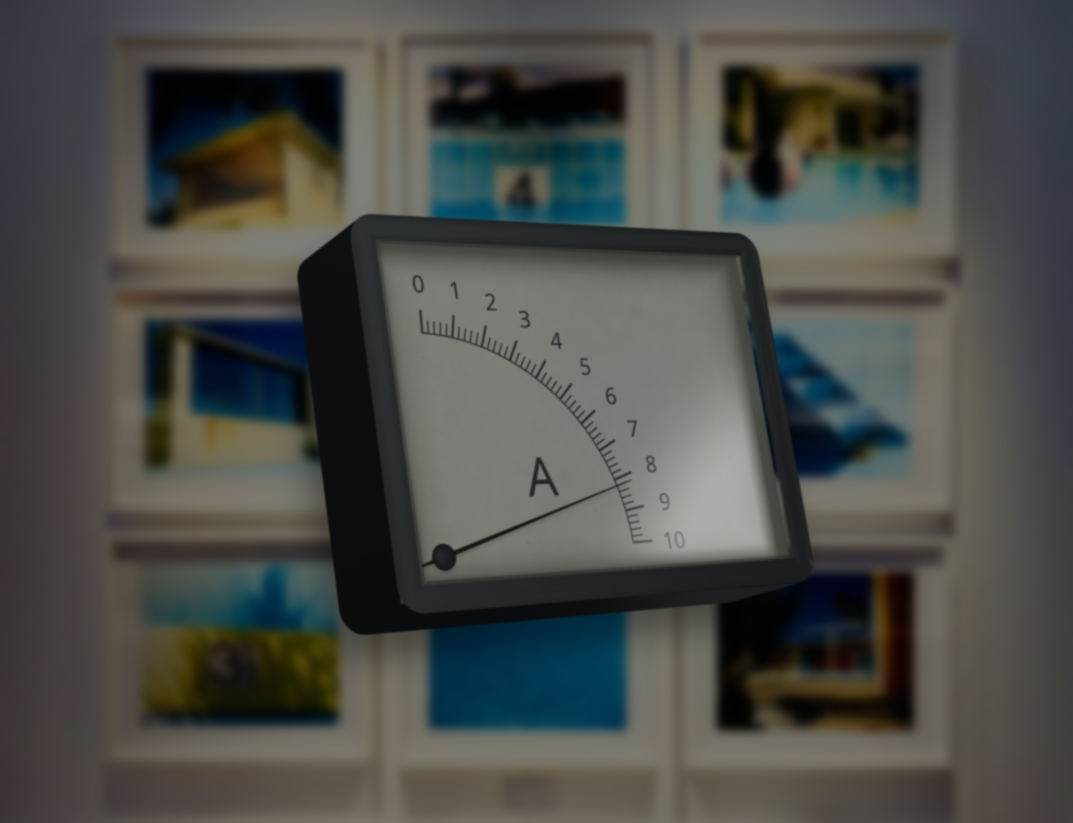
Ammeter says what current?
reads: 8.2 A
